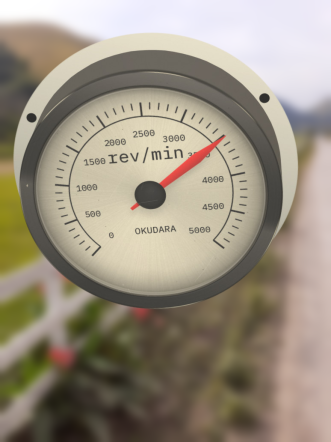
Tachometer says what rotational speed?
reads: 3500 rpm
